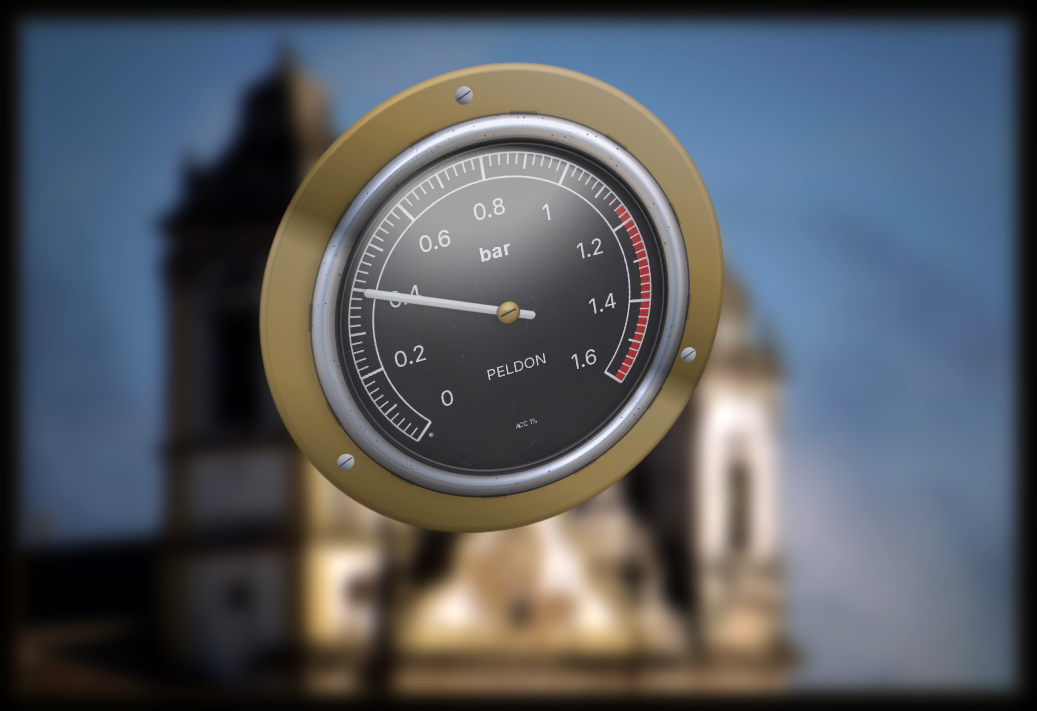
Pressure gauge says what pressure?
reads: 0.4 bar
